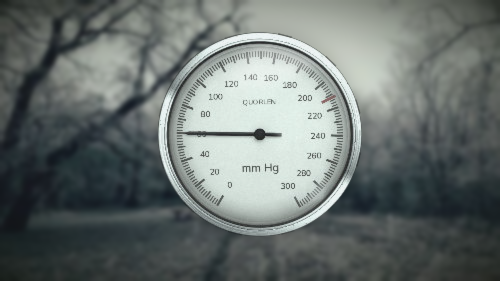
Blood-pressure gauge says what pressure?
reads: 60 mmHg
